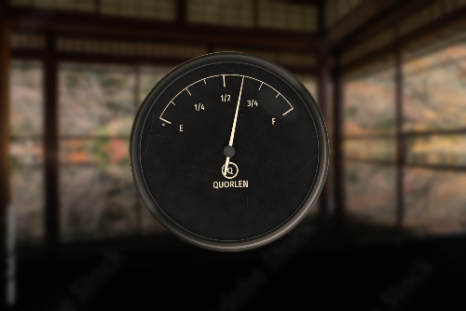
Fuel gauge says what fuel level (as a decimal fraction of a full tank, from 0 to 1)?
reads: 0.625
